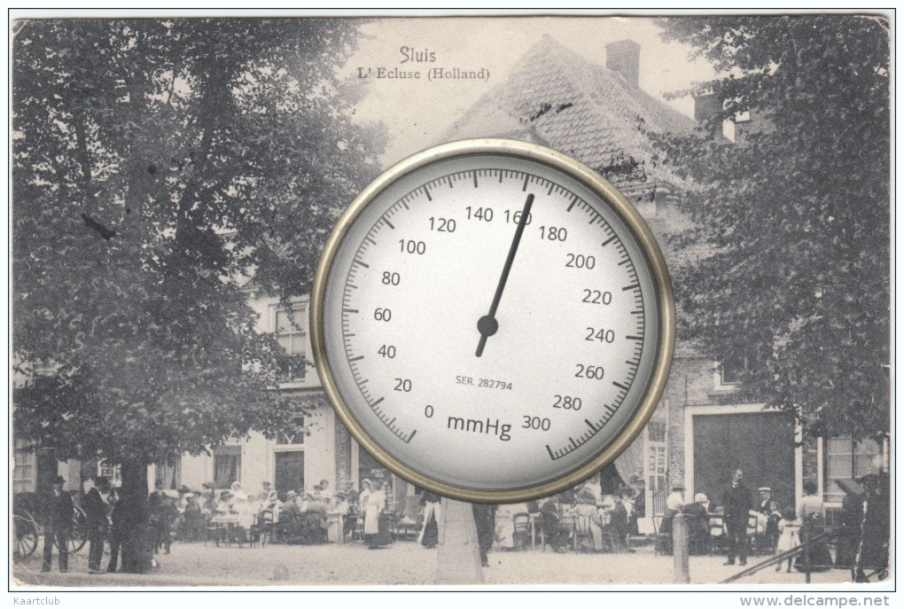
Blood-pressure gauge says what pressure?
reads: 164 mmHg
